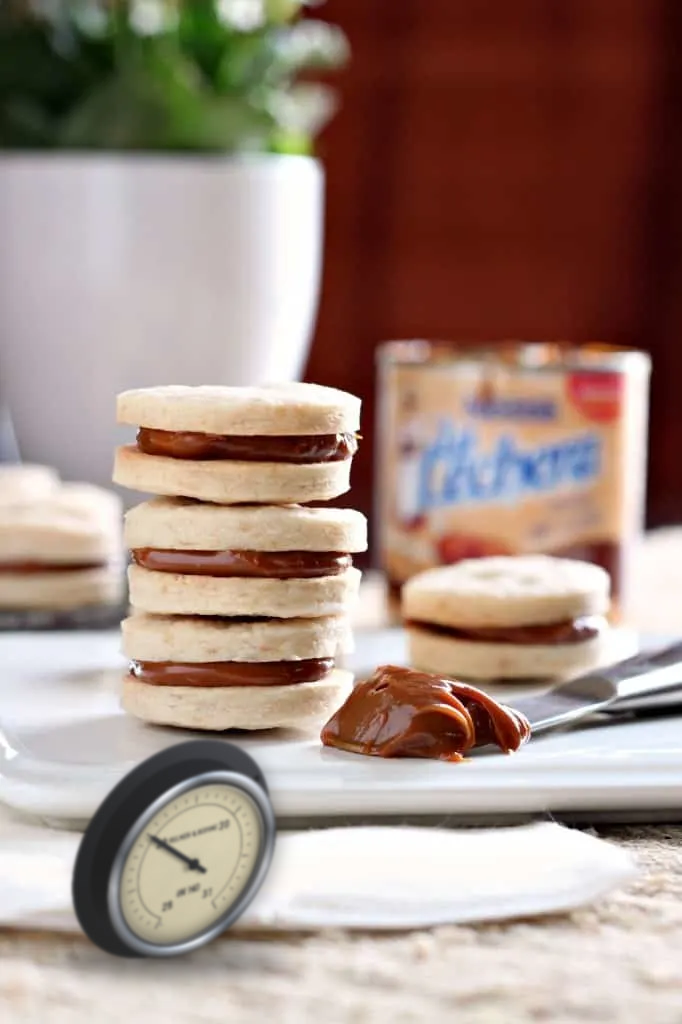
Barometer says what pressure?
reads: 29 inHg
